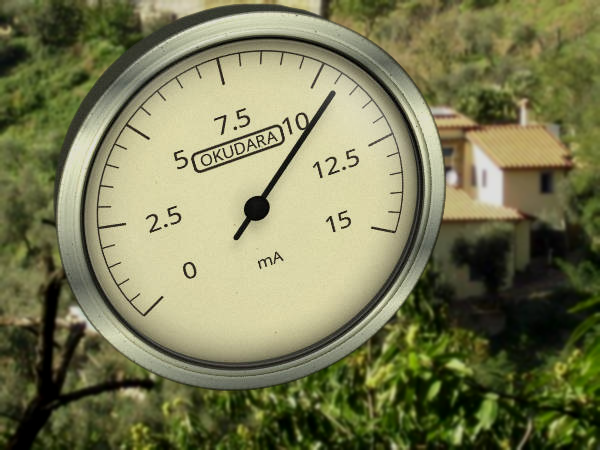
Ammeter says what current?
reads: 10.5 mA
